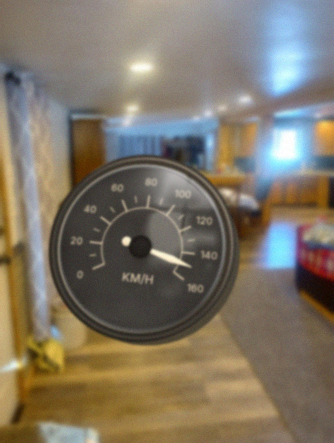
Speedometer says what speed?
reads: 150 km/h
